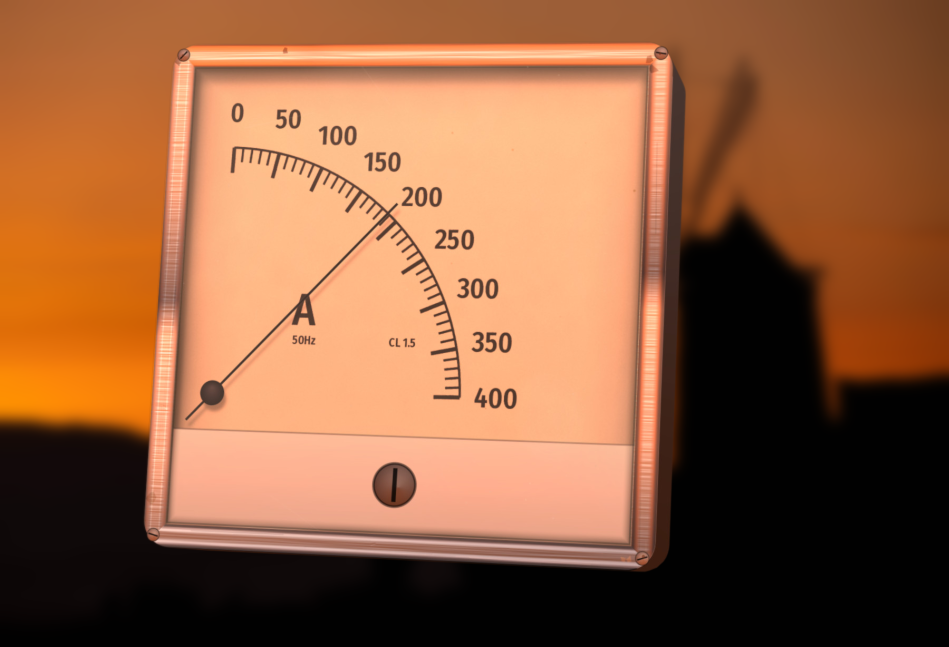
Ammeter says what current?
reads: 190 A
